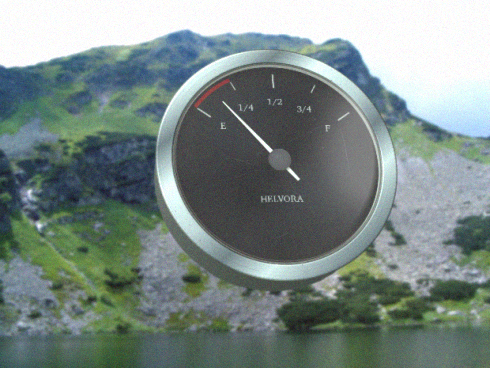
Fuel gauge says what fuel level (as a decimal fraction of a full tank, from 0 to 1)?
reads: 0.125
